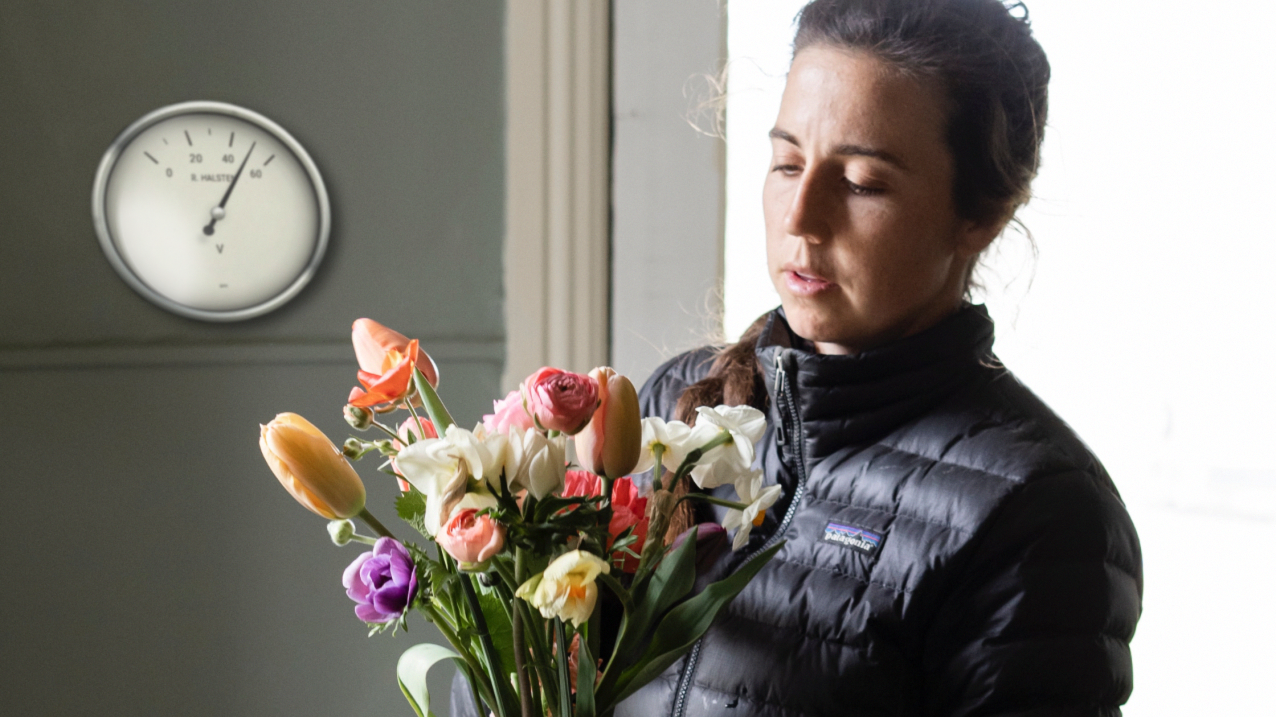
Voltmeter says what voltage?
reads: 50 V
